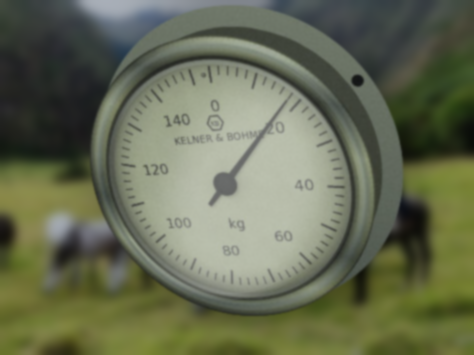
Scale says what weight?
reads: 18 kg
